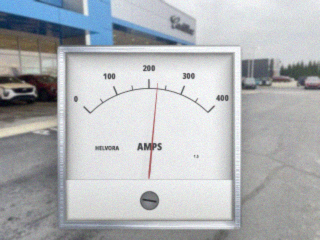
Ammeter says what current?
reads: 225 A
